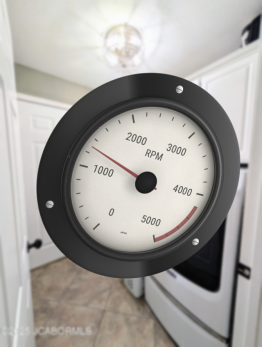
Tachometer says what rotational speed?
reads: 1300 rpm
